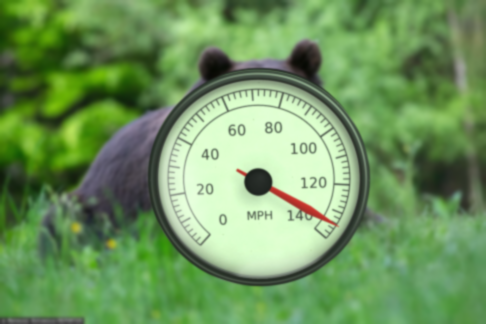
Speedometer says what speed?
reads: 134 mph
